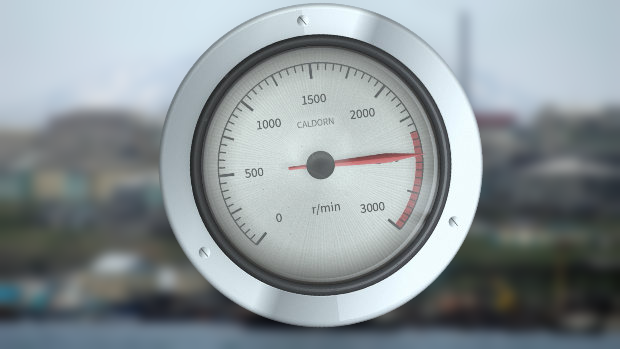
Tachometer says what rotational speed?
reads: 2500 rpm
